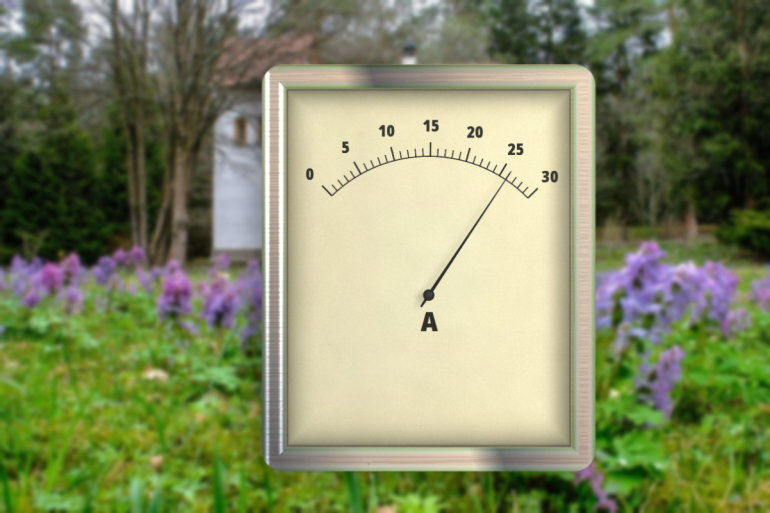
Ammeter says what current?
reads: 26 A
